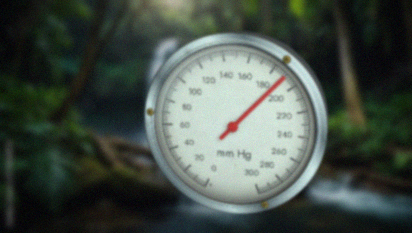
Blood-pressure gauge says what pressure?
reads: 190 mmHg
